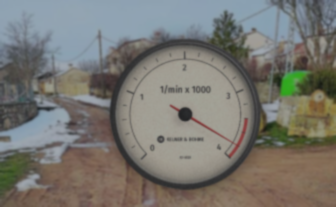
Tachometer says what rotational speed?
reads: 3800 rpm
